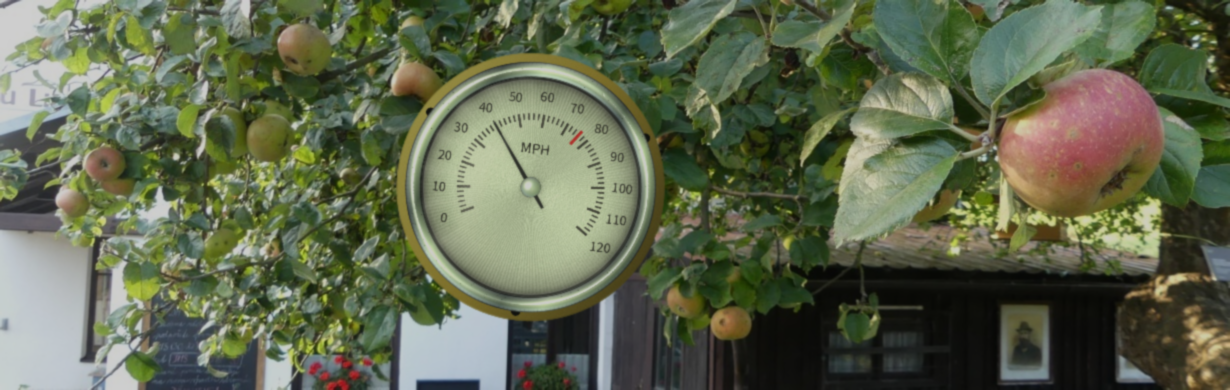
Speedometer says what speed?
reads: 40 mph
